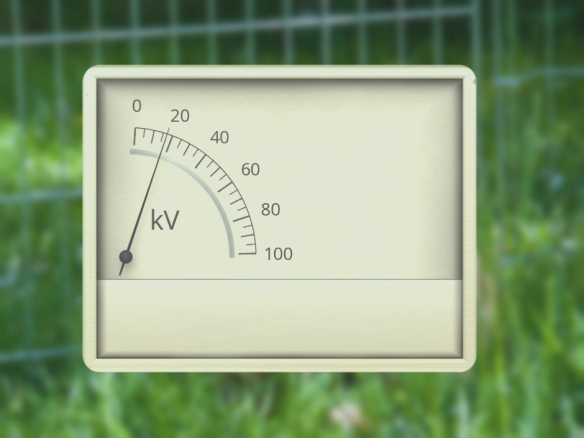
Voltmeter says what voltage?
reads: 17.5 kV
